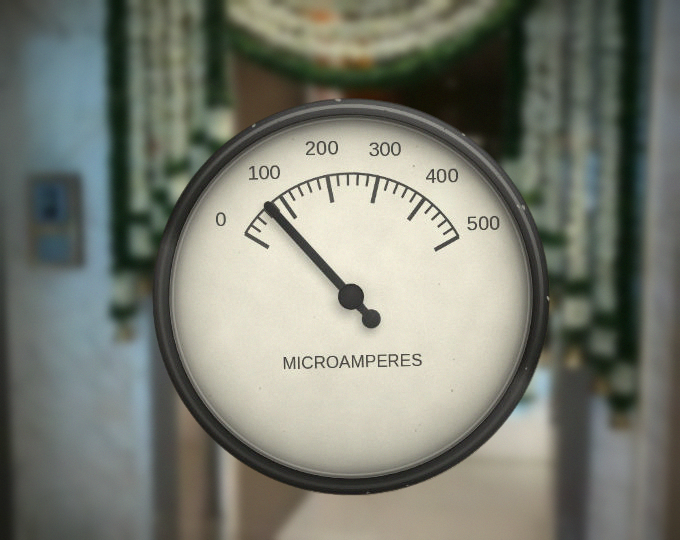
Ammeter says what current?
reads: 70 µA
